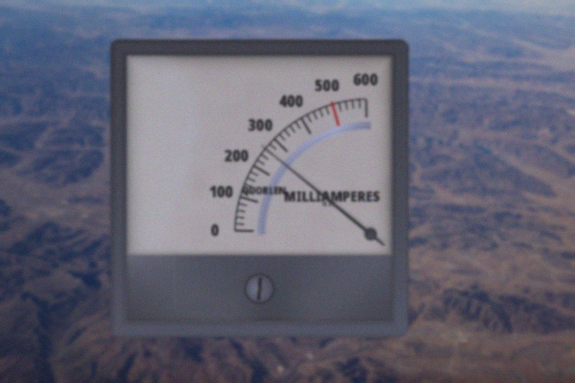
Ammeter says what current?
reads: 260 mA
